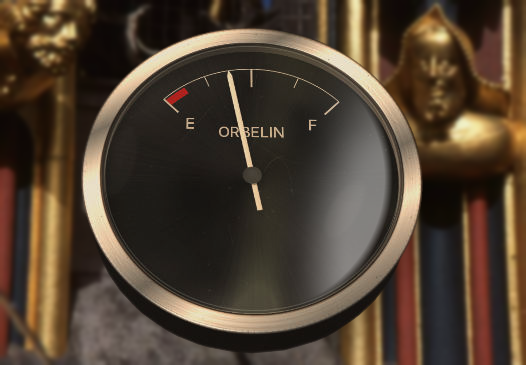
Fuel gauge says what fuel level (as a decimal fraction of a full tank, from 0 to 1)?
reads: 0.375
